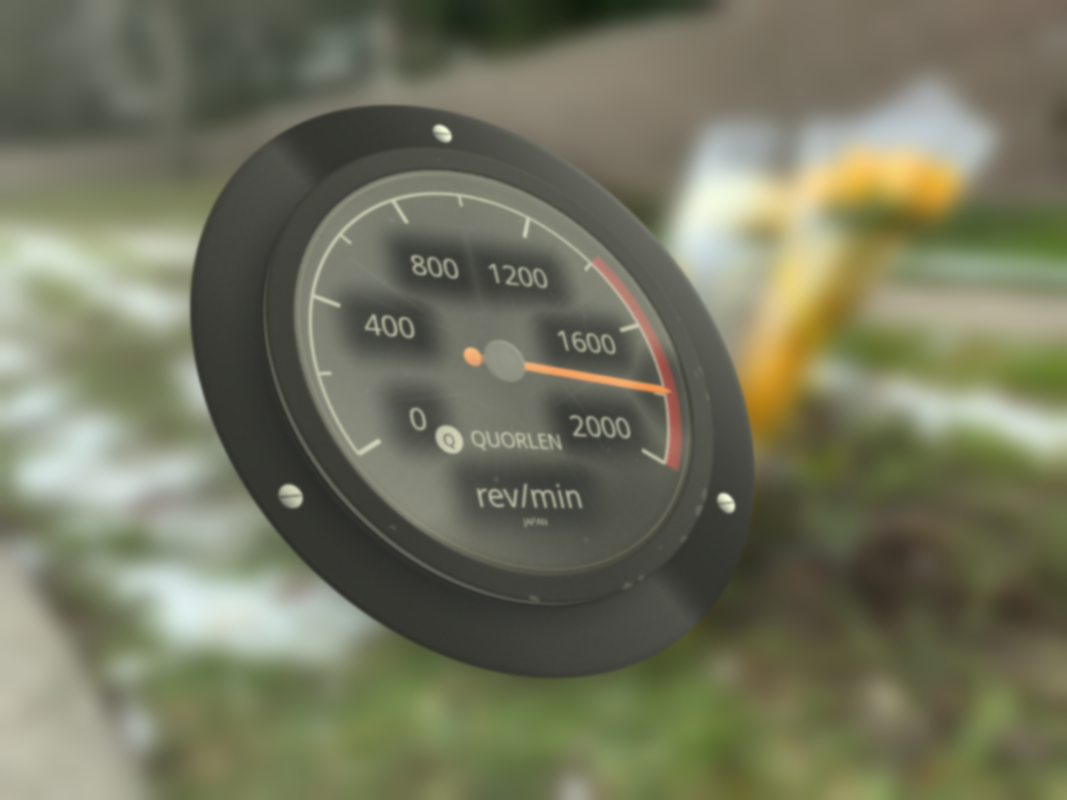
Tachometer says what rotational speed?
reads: 1800 rpm
